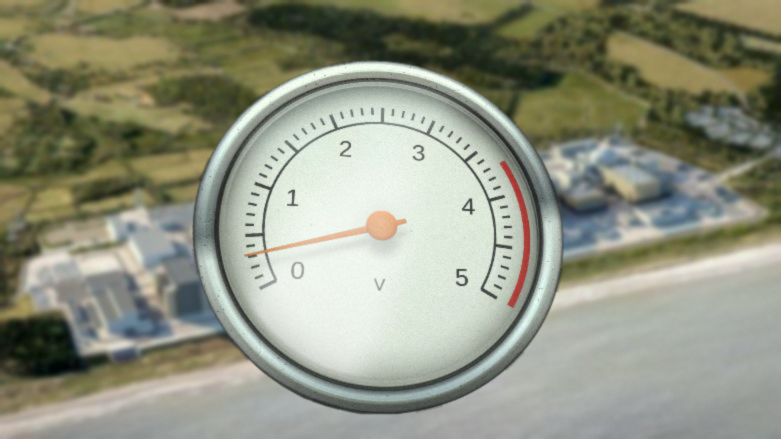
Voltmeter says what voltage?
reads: 0.3 V
